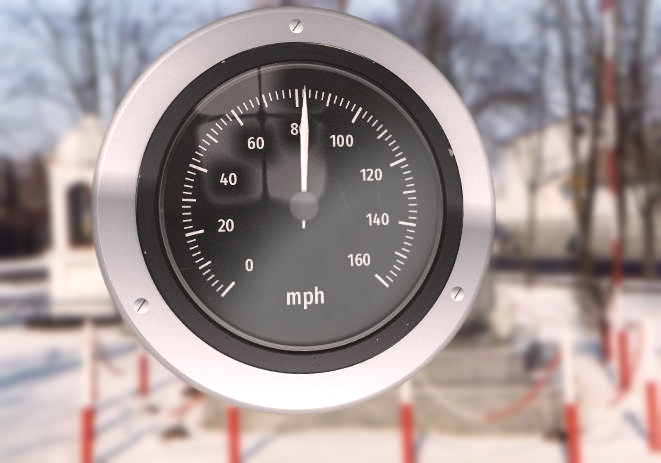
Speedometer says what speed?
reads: 82 mph
